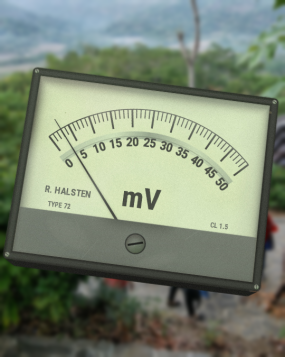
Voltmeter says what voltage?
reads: 3 mV
